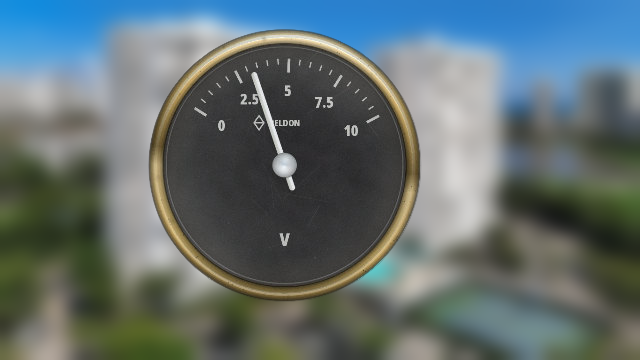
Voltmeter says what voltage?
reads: 3.25 V
